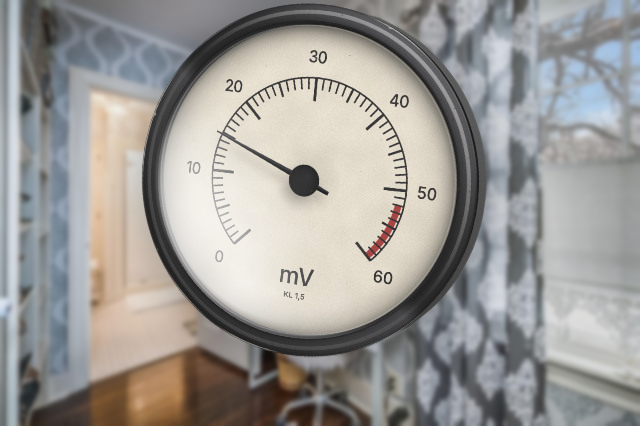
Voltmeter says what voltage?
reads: 15 mV
